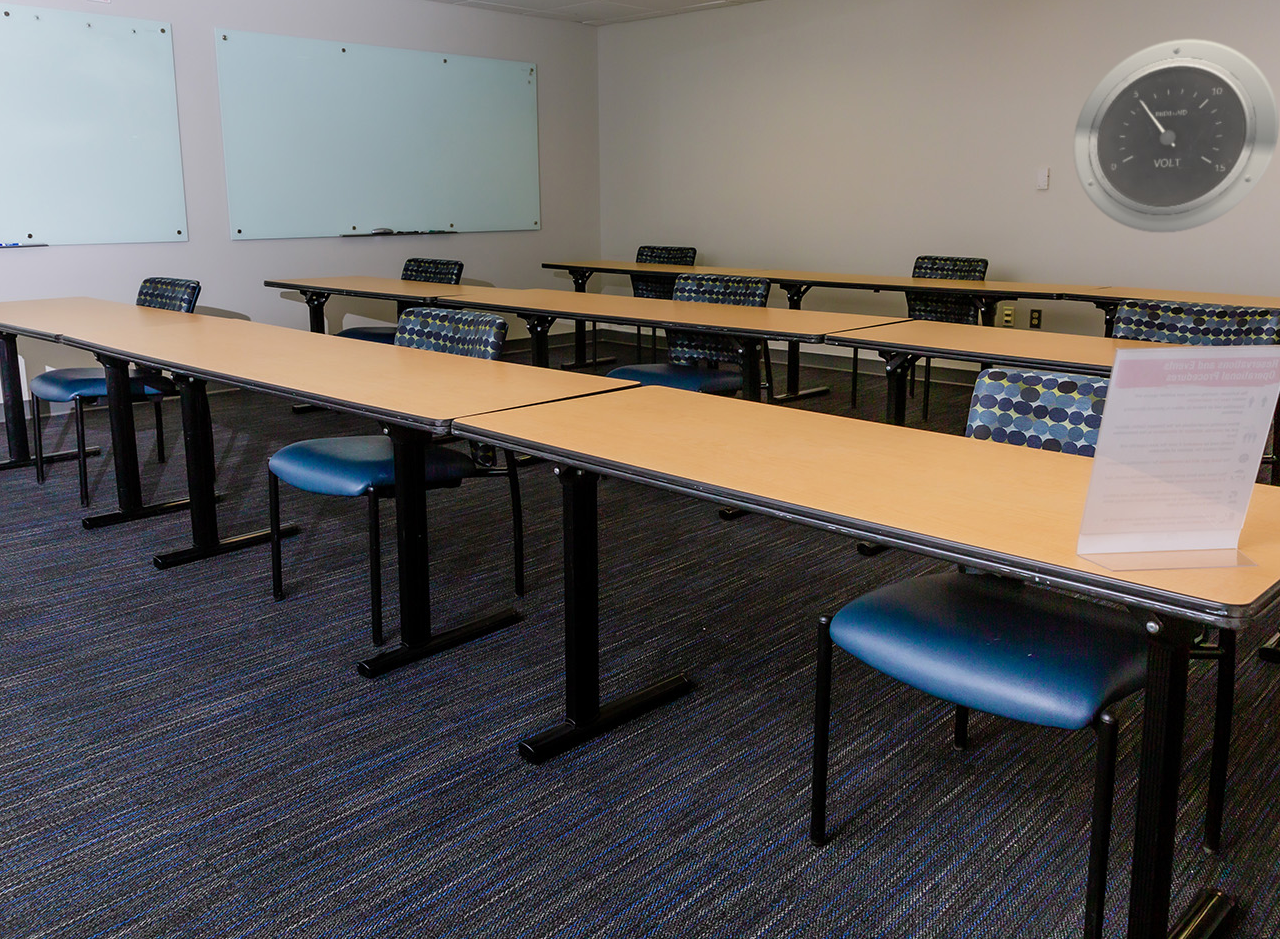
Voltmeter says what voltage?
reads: 5 V
